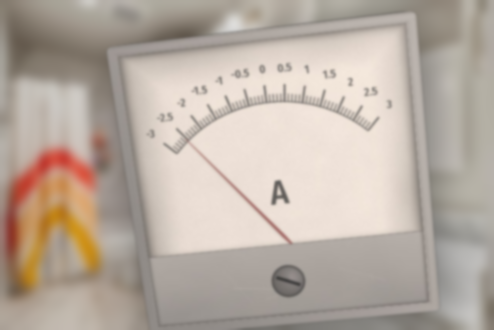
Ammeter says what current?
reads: -2.5 A
